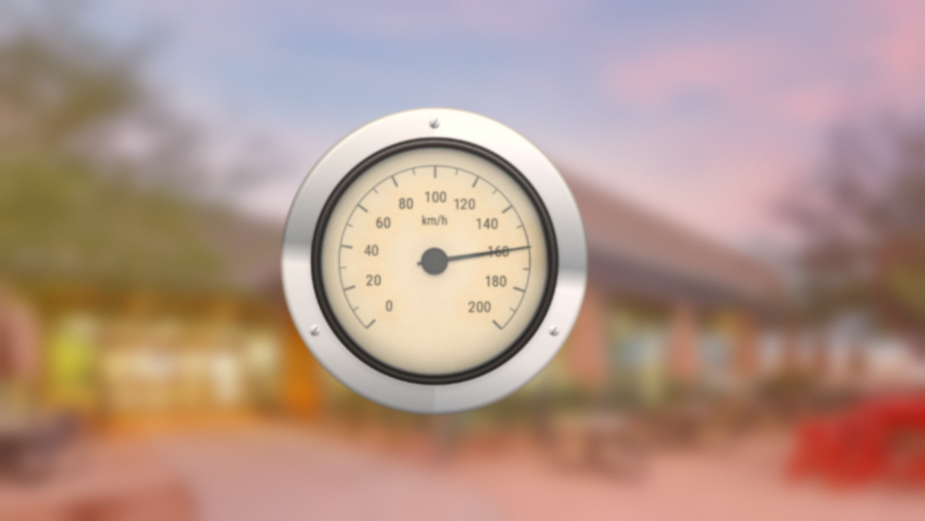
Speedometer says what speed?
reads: 160 km/h
